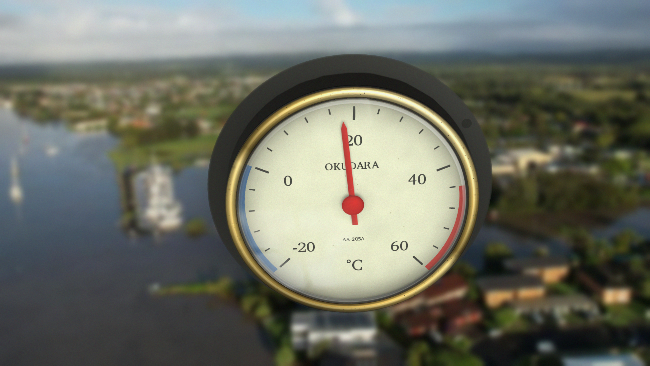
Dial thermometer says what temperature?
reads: 18 °C
